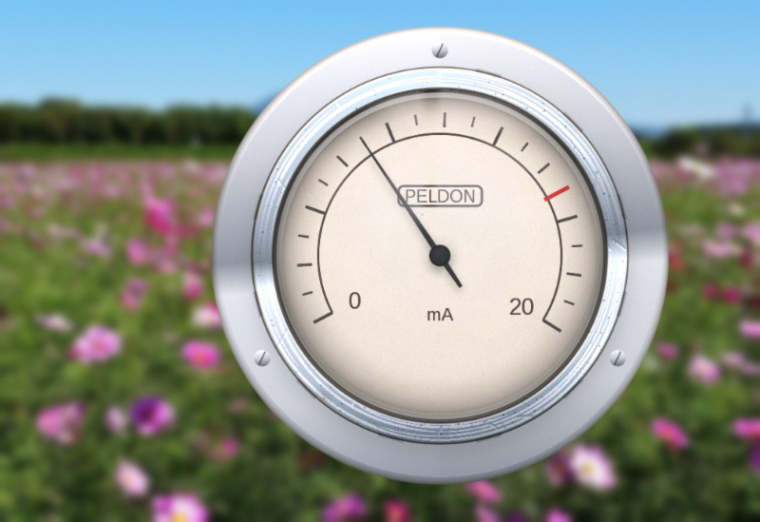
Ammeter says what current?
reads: 7 mA
